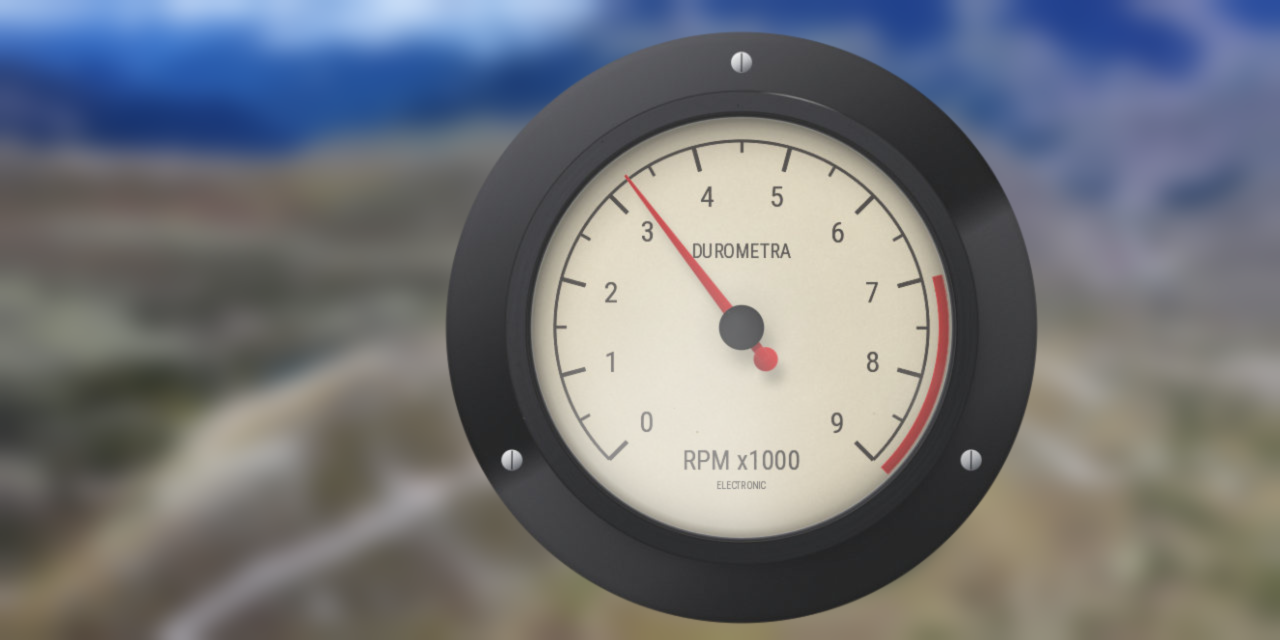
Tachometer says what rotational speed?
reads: 3250 rpm
